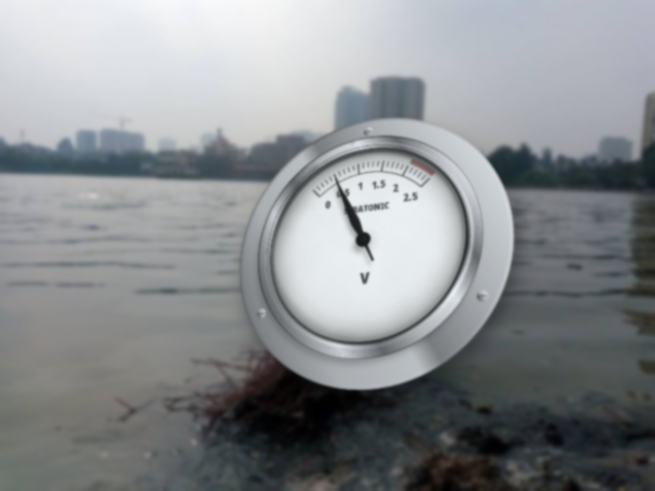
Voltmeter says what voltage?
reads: 0.5 V
